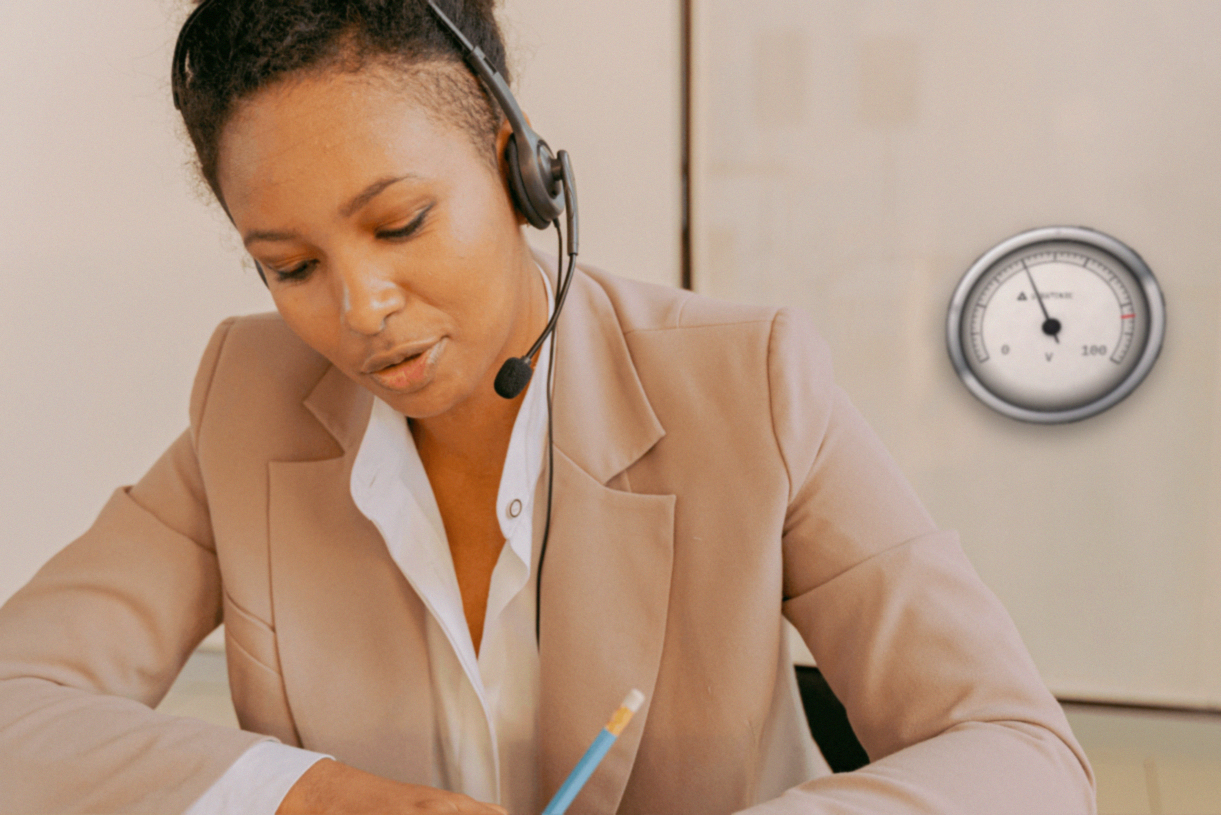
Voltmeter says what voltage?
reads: 40 V
